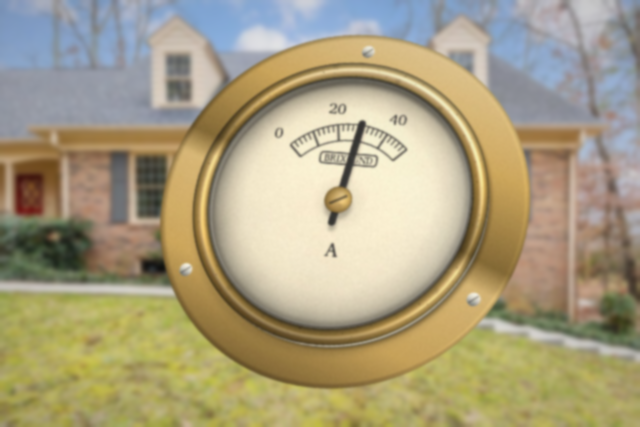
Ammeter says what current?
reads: 30 A
